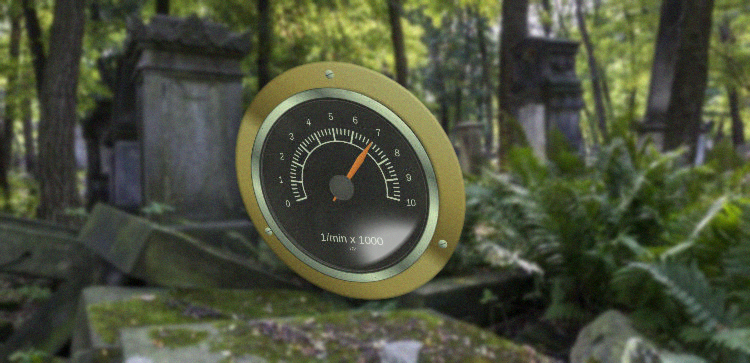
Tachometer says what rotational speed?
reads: 7000 rpm
